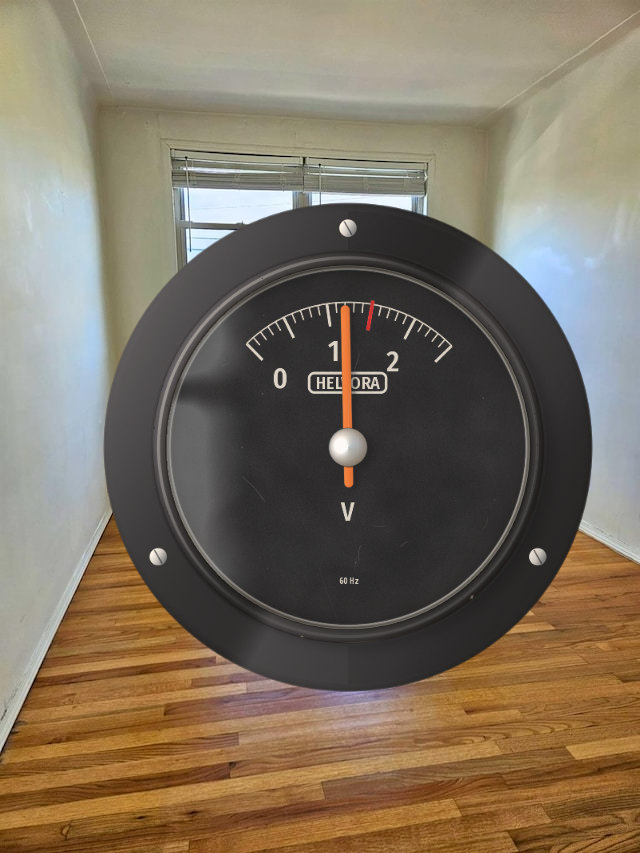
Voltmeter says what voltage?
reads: 1.2 V
